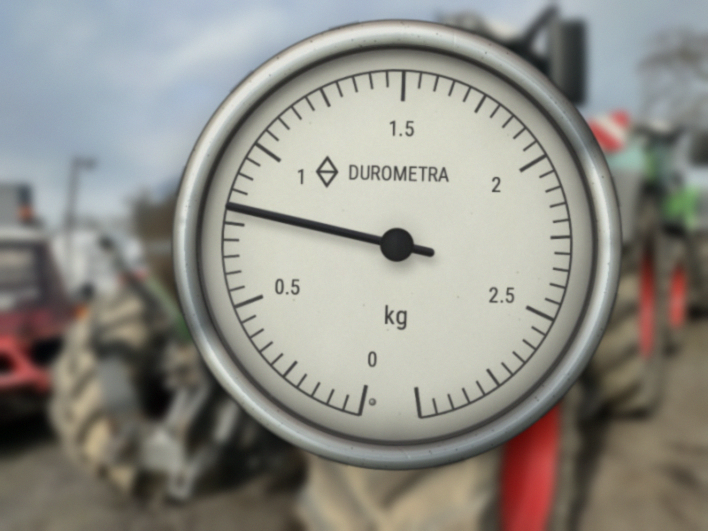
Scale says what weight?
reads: 0.8 kg
